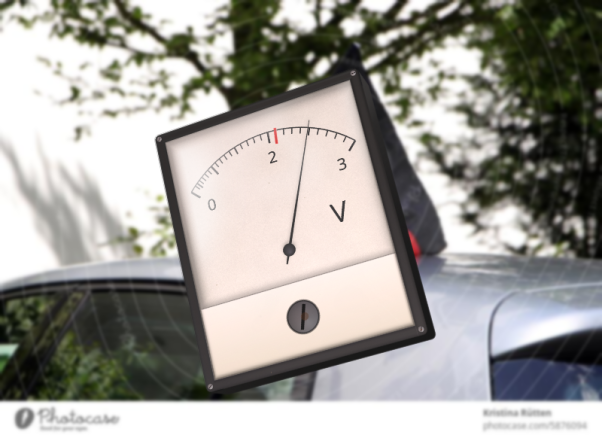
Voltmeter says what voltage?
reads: 2.5 V
